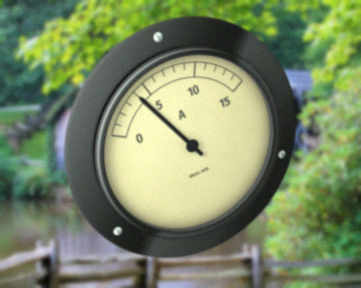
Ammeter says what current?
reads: 4 A
